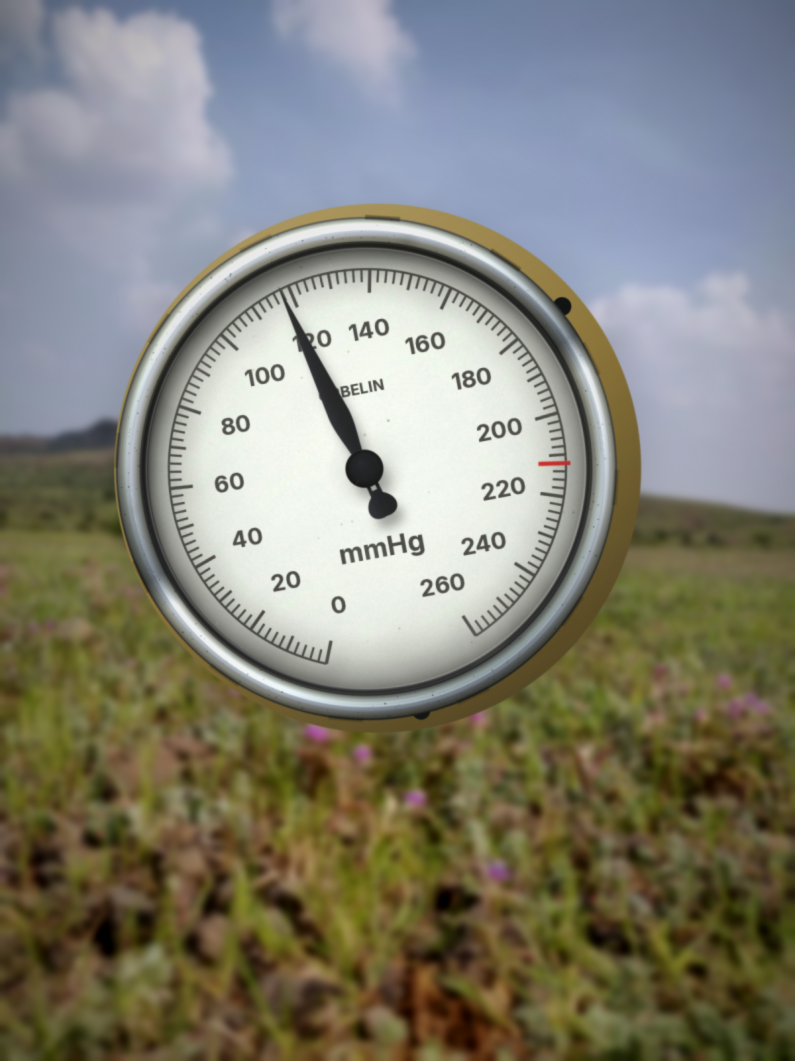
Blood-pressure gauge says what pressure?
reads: 118 mmHg
